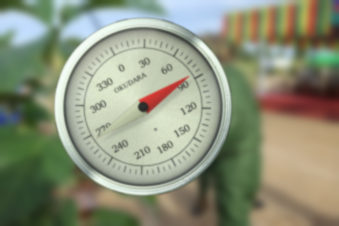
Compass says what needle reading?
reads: 85 °
